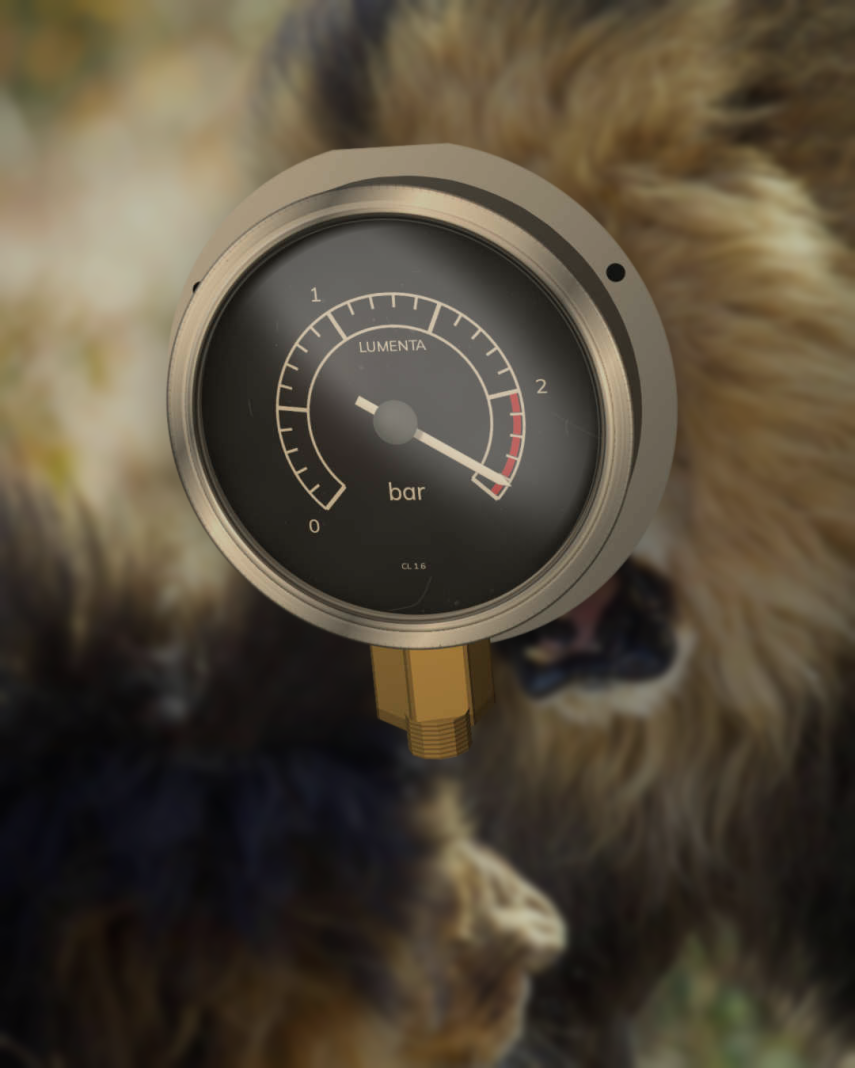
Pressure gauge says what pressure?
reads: 2.4 bar
